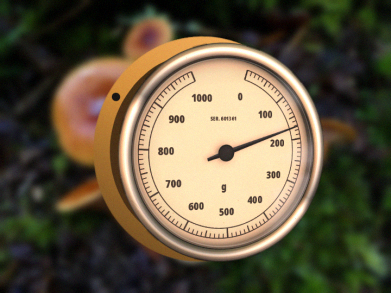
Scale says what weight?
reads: 170 g
